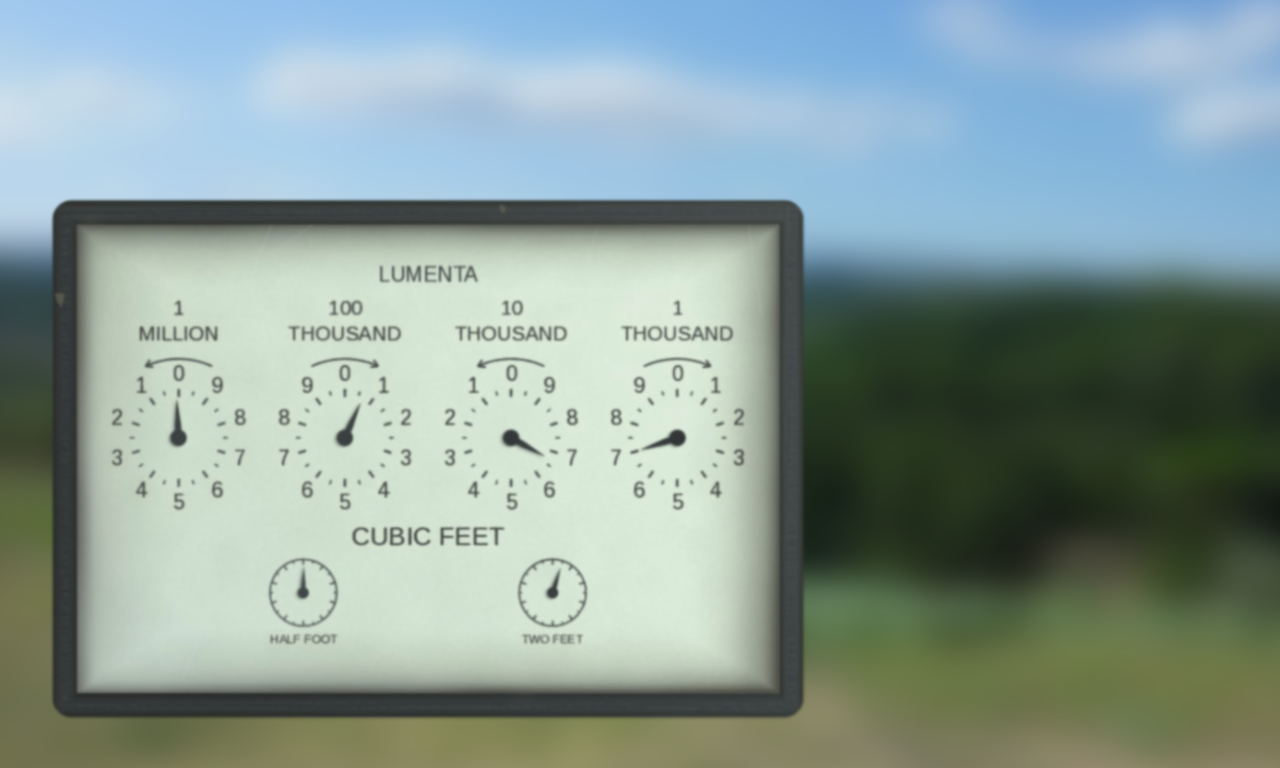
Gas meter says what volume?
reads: 6700 ft³
